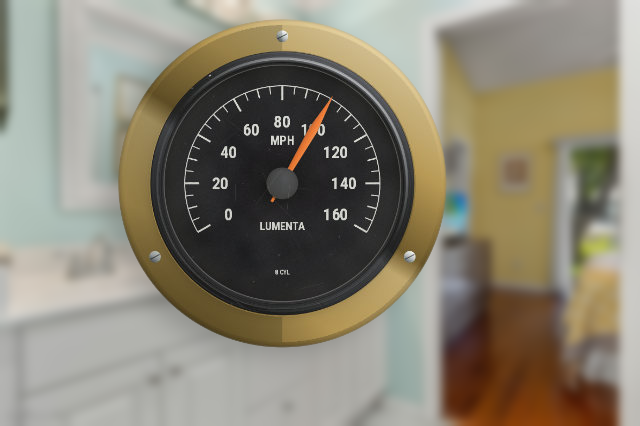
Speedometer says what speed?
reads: 100 mph
